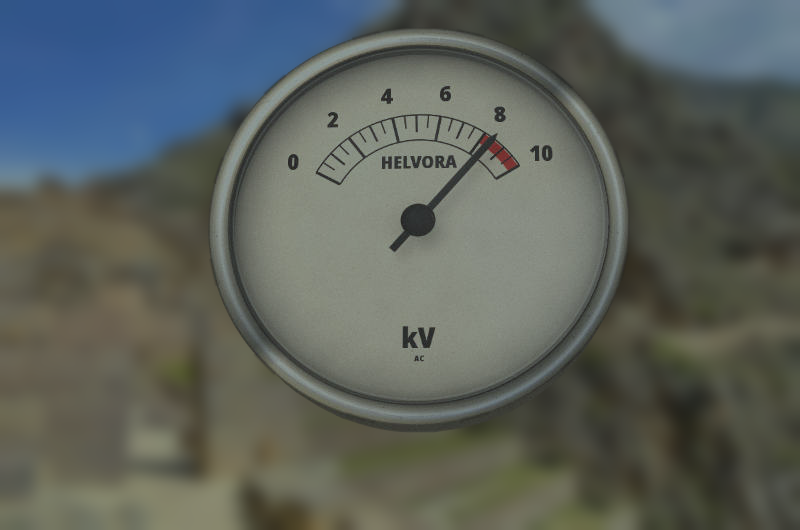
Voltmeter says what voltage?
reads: 8.5 kV
